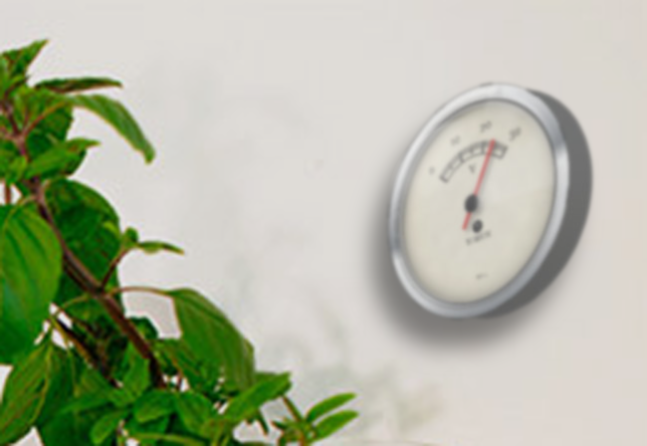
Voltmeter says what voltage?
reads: 25 V
